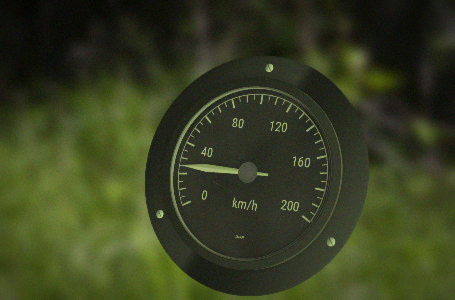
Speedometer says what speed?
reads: 25 km/h
